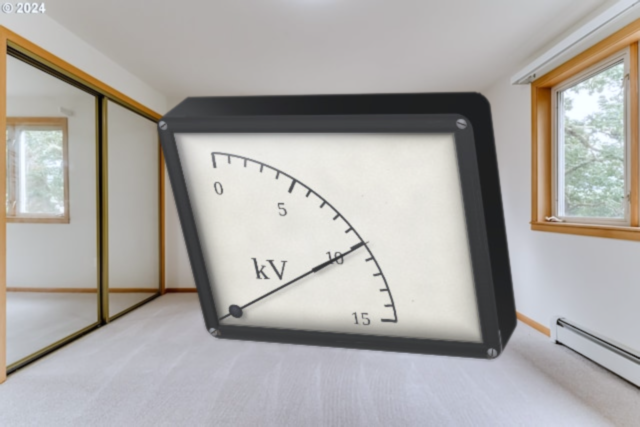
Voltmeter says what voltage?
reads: 10 kV
